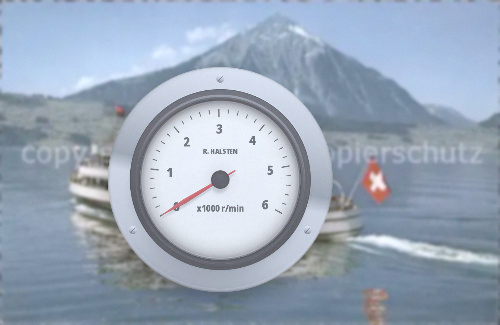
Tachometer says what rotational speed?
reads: 0 rpm
